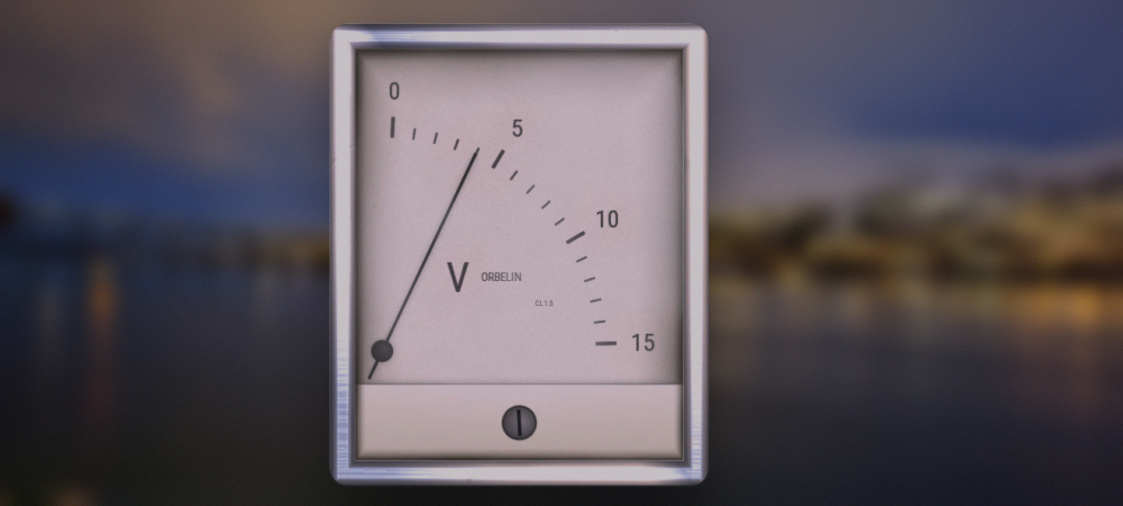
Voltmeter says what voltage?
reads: 4 V
